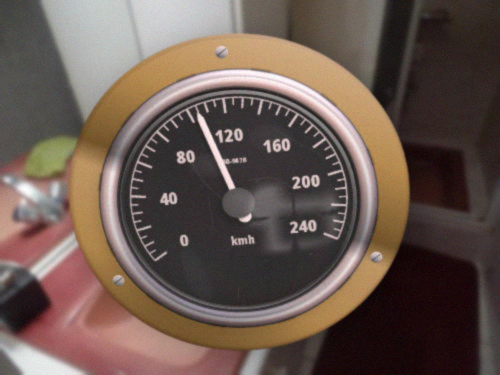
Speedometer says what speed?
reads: 105 km/h
